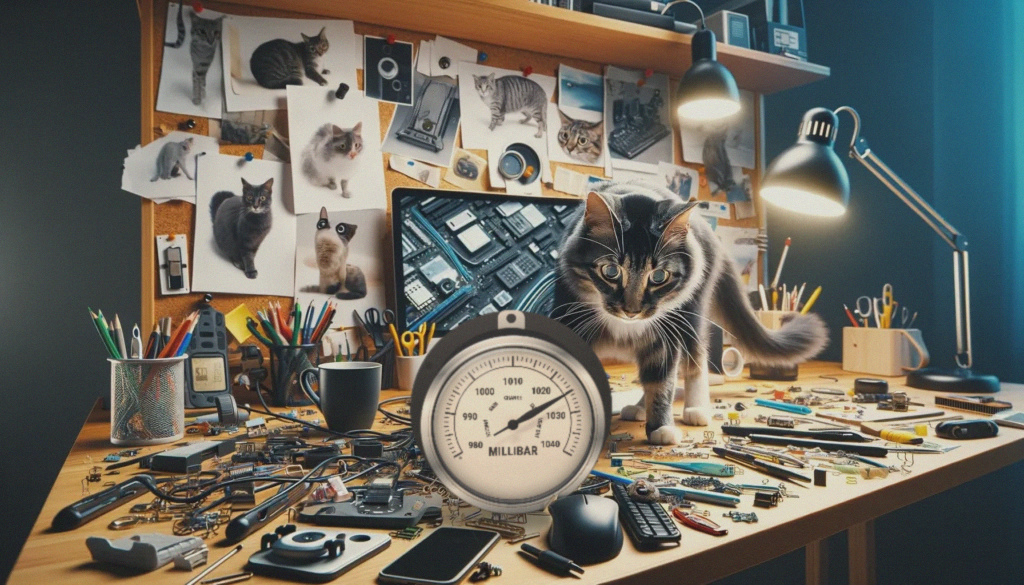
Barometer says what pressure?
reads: 1025 mbar
